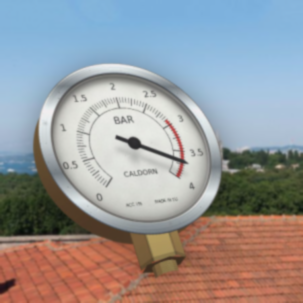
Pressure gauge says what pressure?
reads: 3.75 bar
